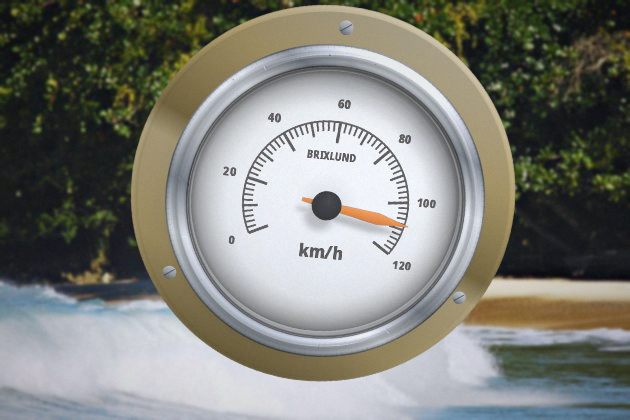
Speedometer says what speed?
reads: 108 km/h
